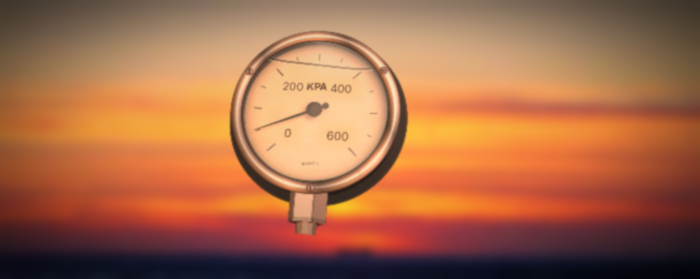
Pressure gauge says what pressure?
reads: 50 kPa
